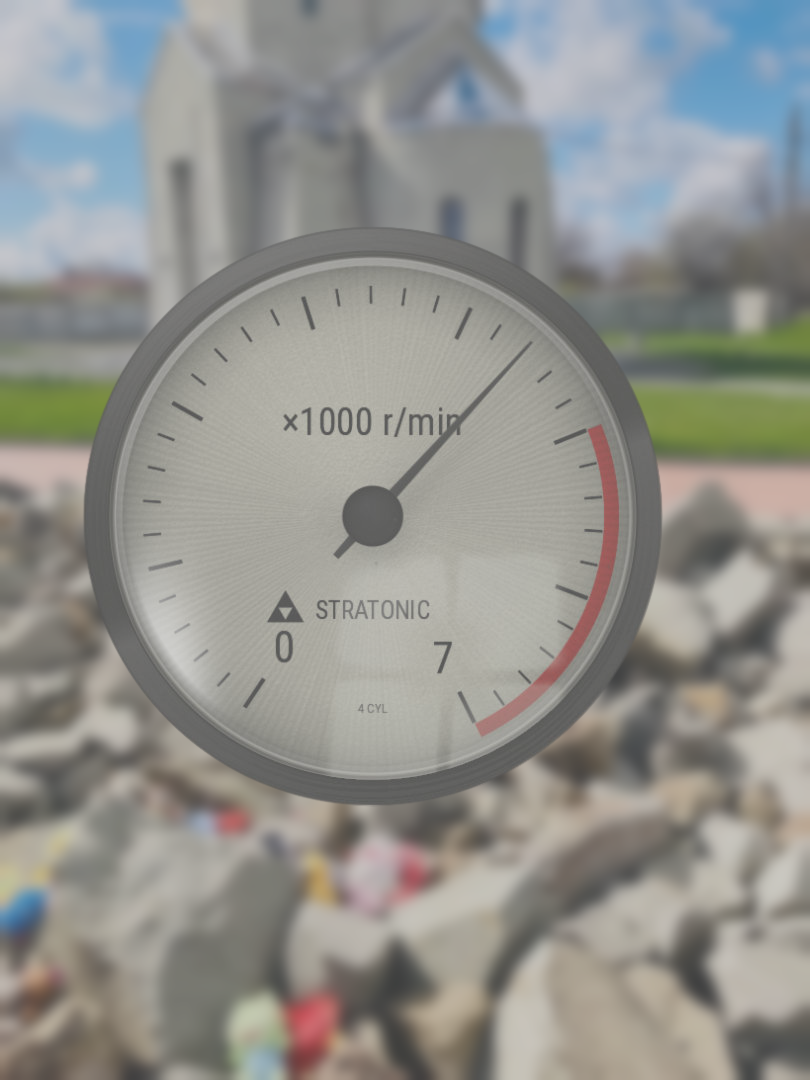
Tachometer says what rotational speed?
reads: 4400 rpm
